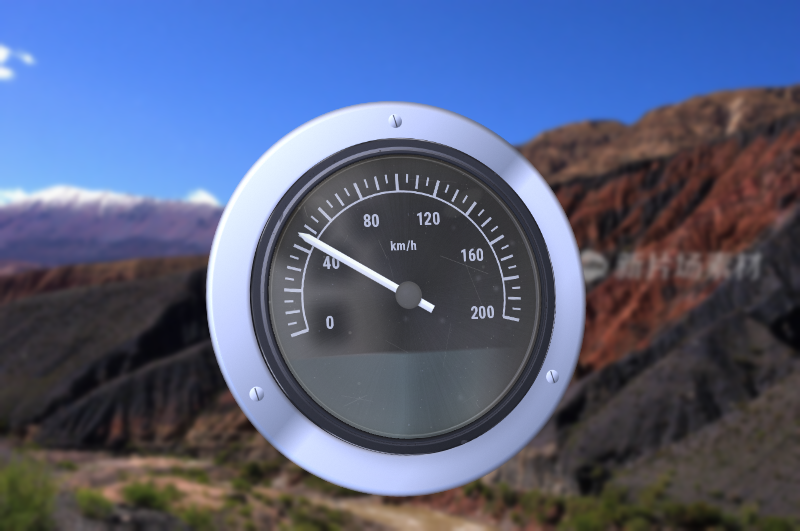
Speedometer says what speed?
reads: 45 km/h
